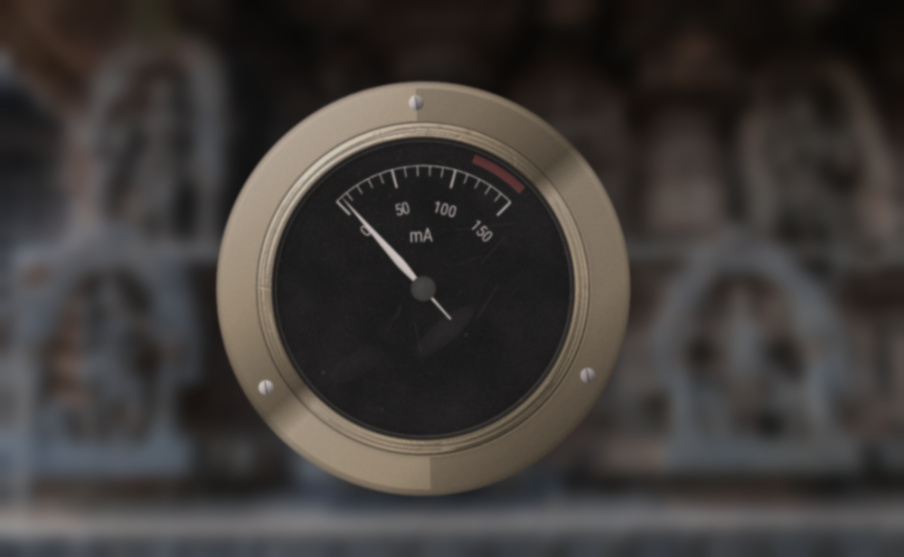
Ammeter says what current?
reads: 5 mA
